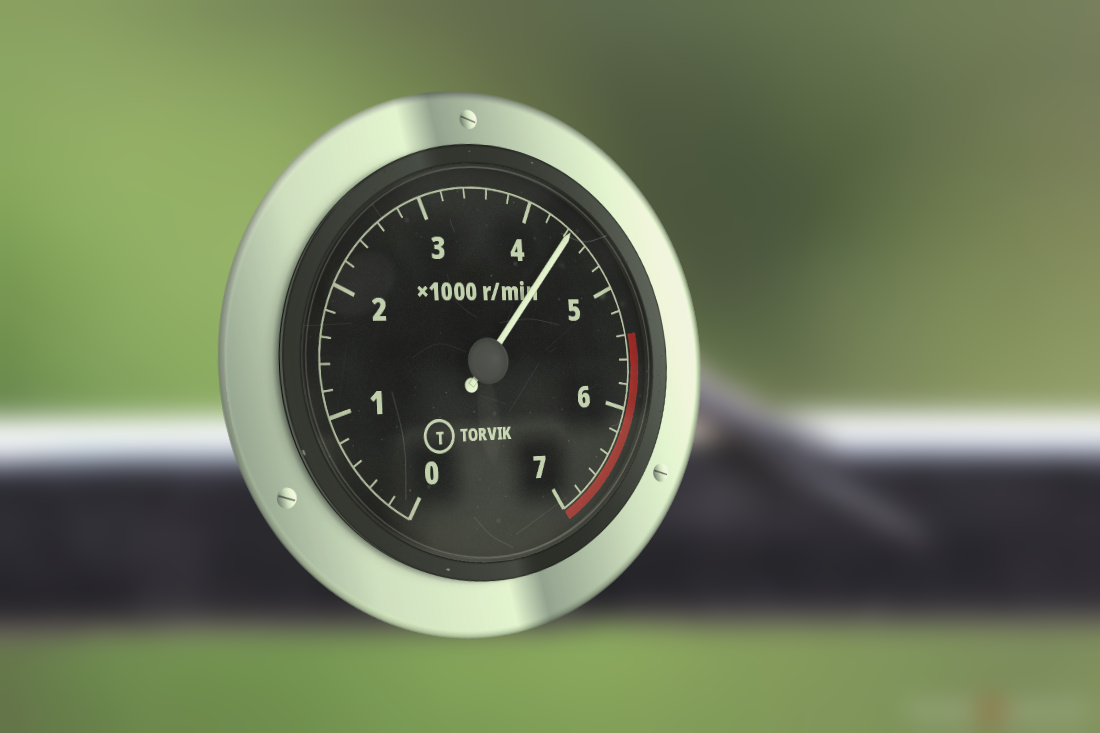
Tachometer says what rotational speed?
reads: 4400 rpm
